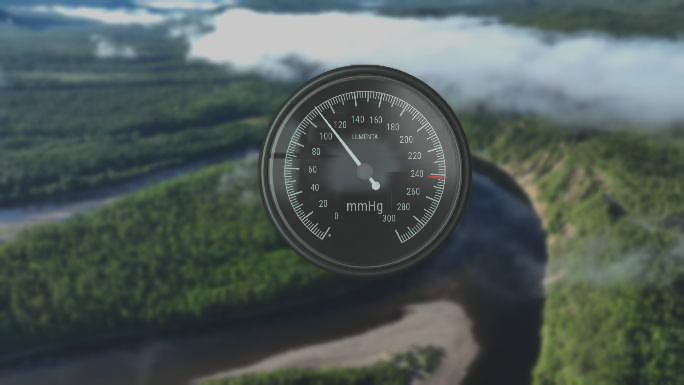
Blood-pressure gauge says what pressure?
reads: 110 mmHg
